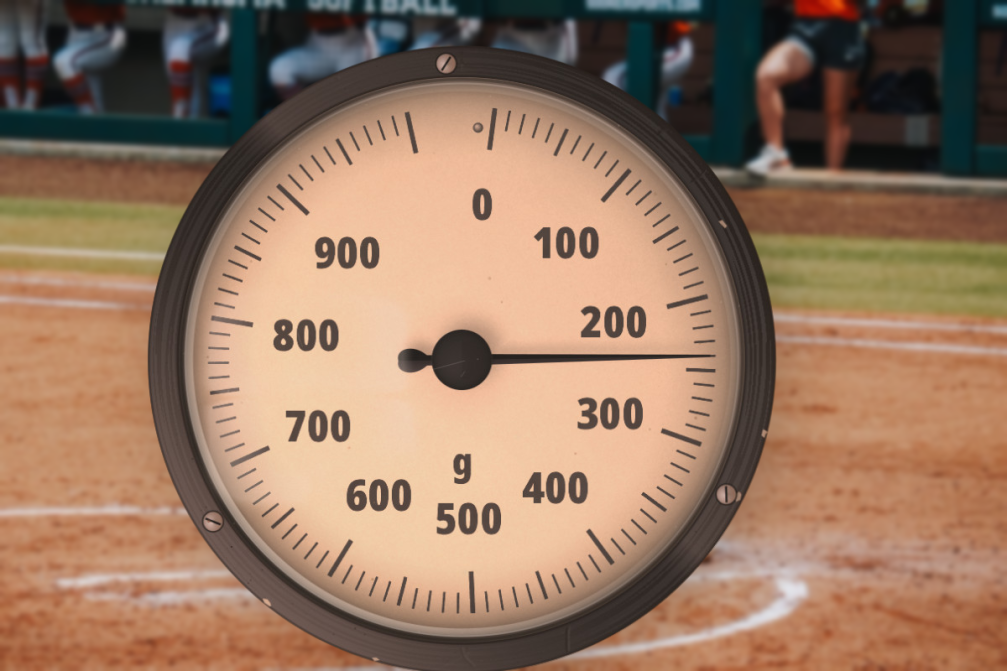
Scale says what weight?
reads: 240 g
